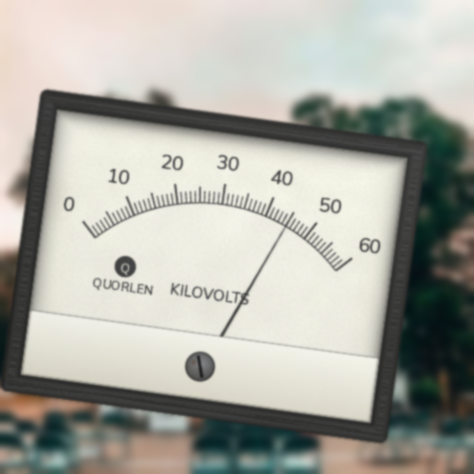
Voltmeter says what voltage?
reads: 45 kV
